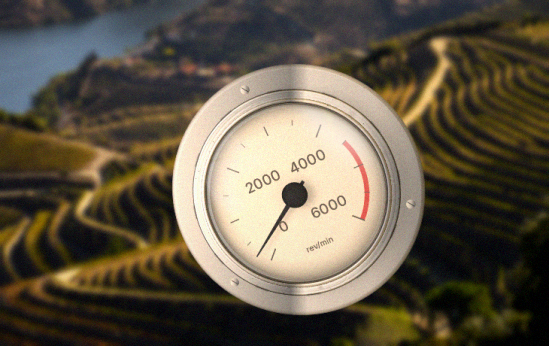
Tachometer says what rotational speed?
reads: 250 rpm
